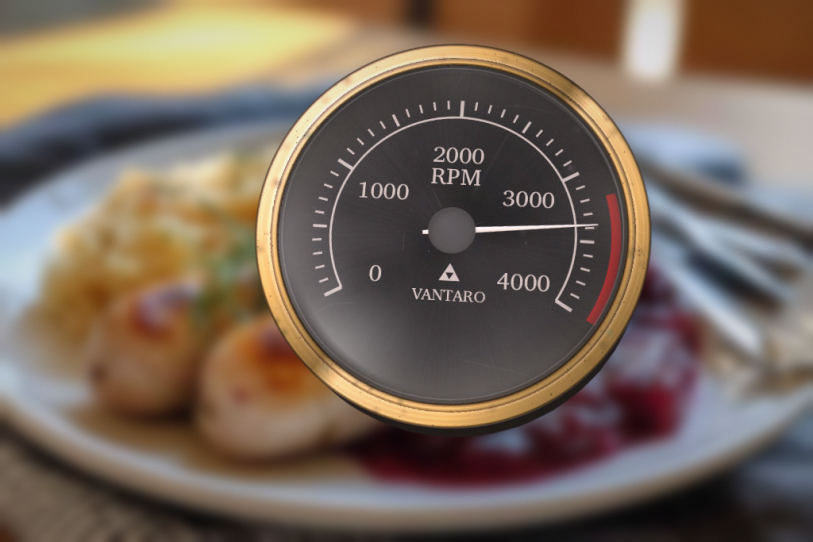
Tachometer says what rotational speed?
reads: 3400 rpm
